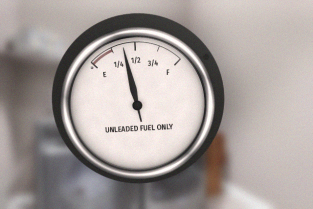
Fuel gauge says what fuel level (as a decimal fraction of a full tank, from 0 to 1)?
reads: 0.375
